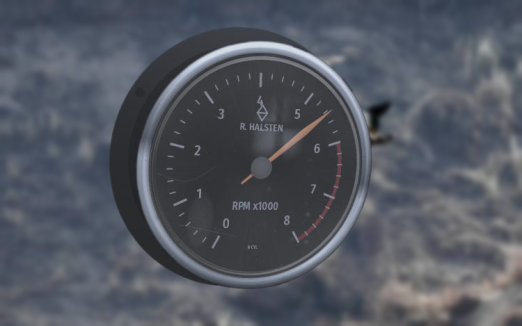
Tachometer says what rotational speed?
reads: 5400 rpm
